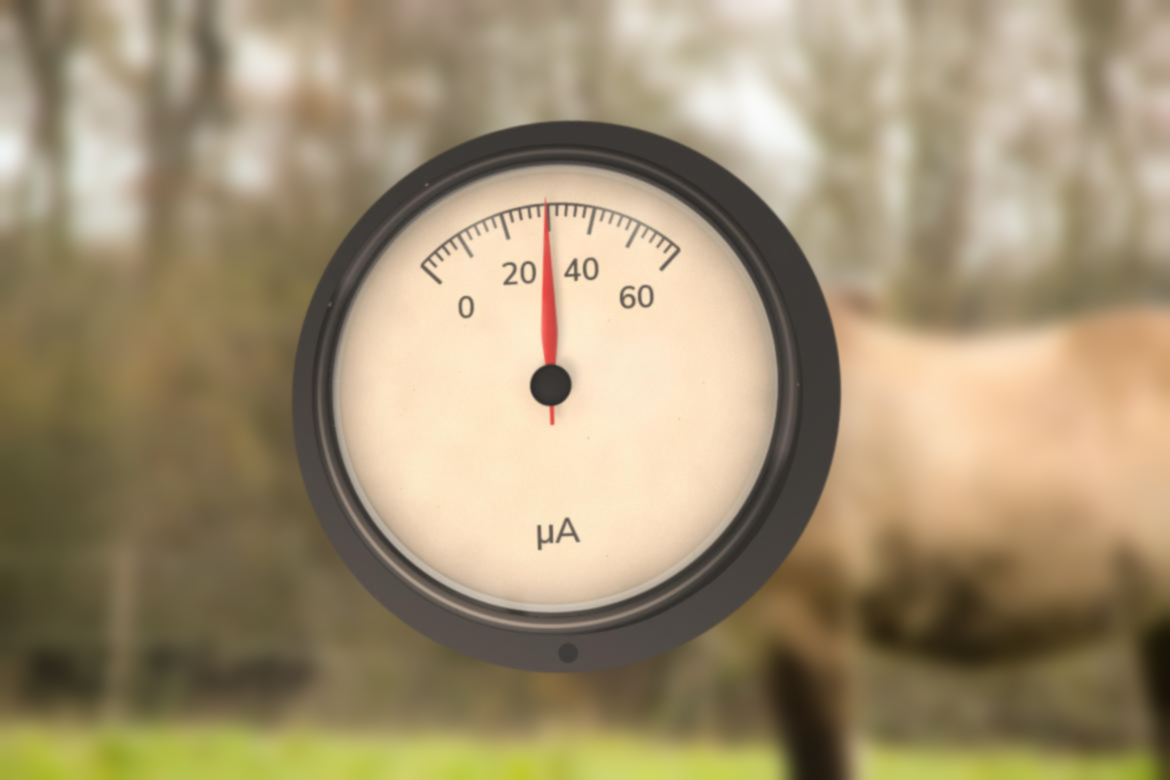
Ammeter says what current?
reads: 30 µA
